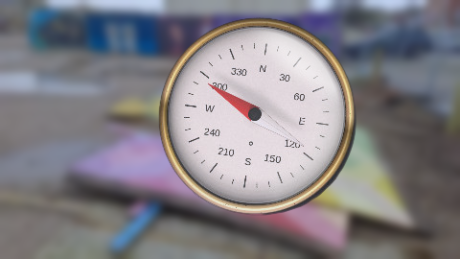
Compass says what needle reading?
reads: 295 °
